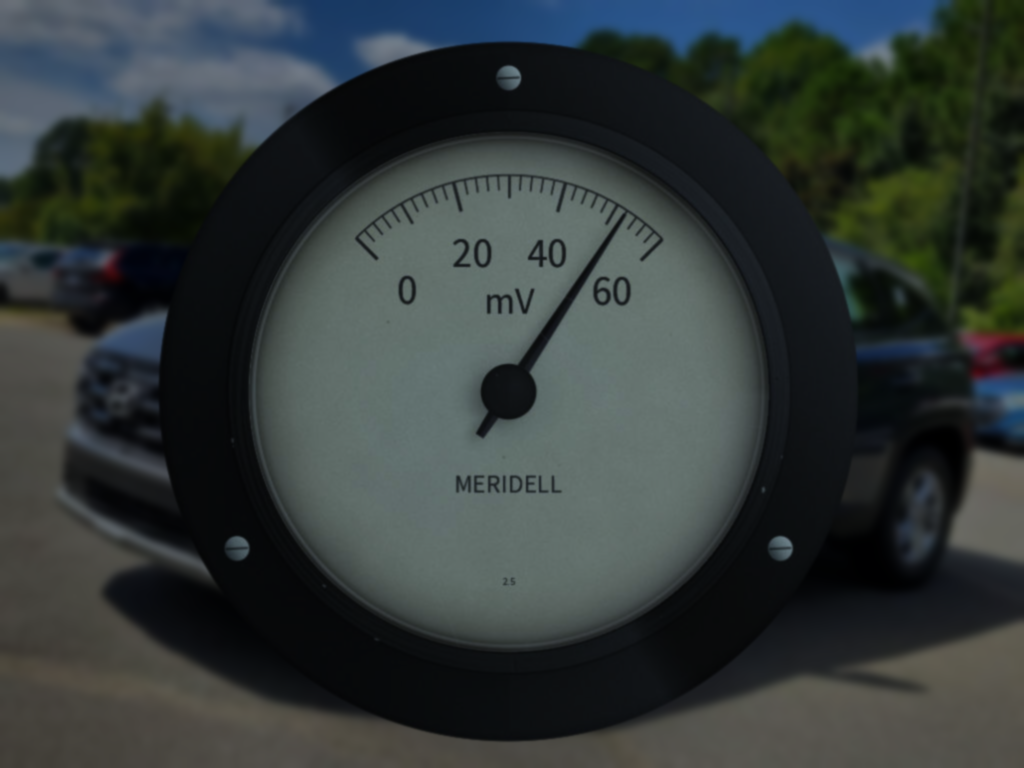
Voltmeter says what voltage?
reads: 52 mV
